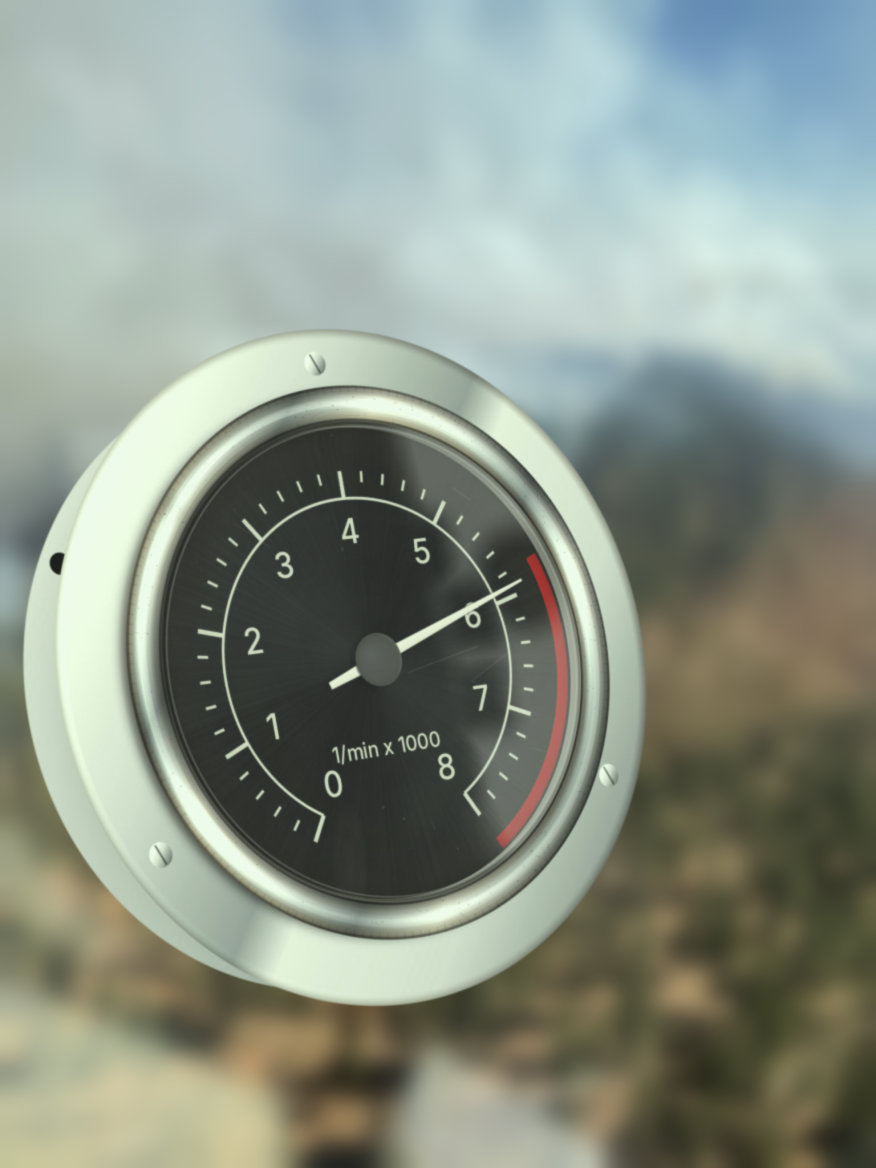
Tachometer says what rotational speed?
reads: 5900 rpm
